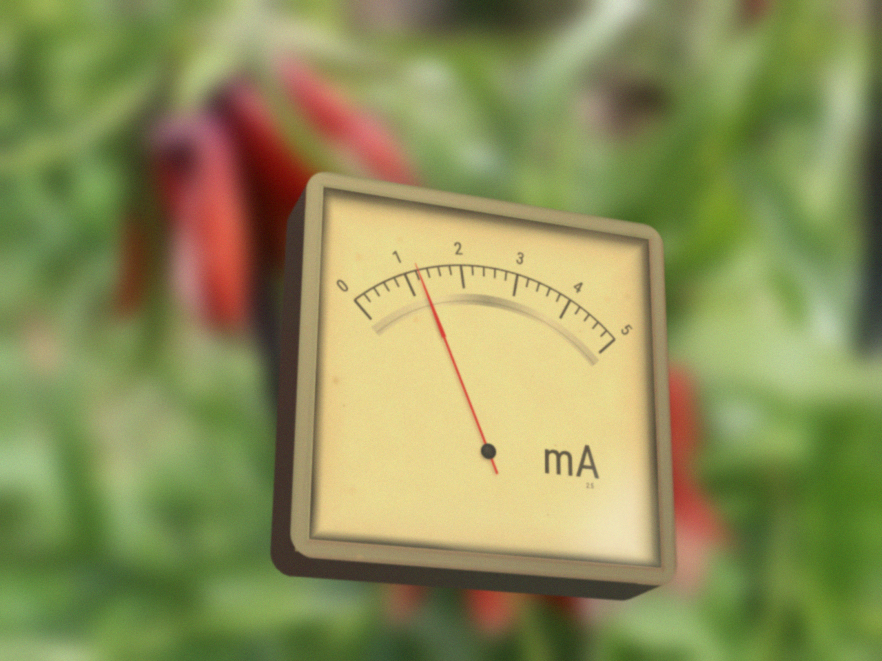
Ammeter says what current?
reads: 1.2 mA
